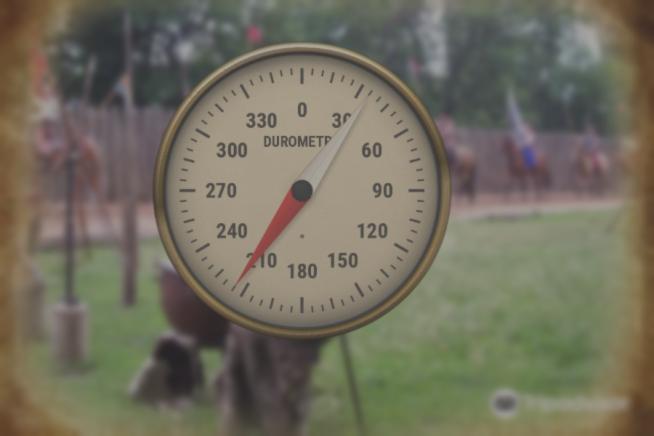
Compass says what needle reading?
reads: 215 °
